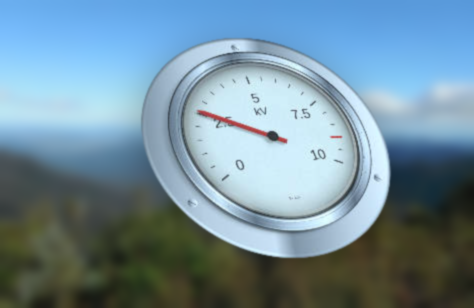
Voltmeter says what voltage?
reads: 2.5 kV
